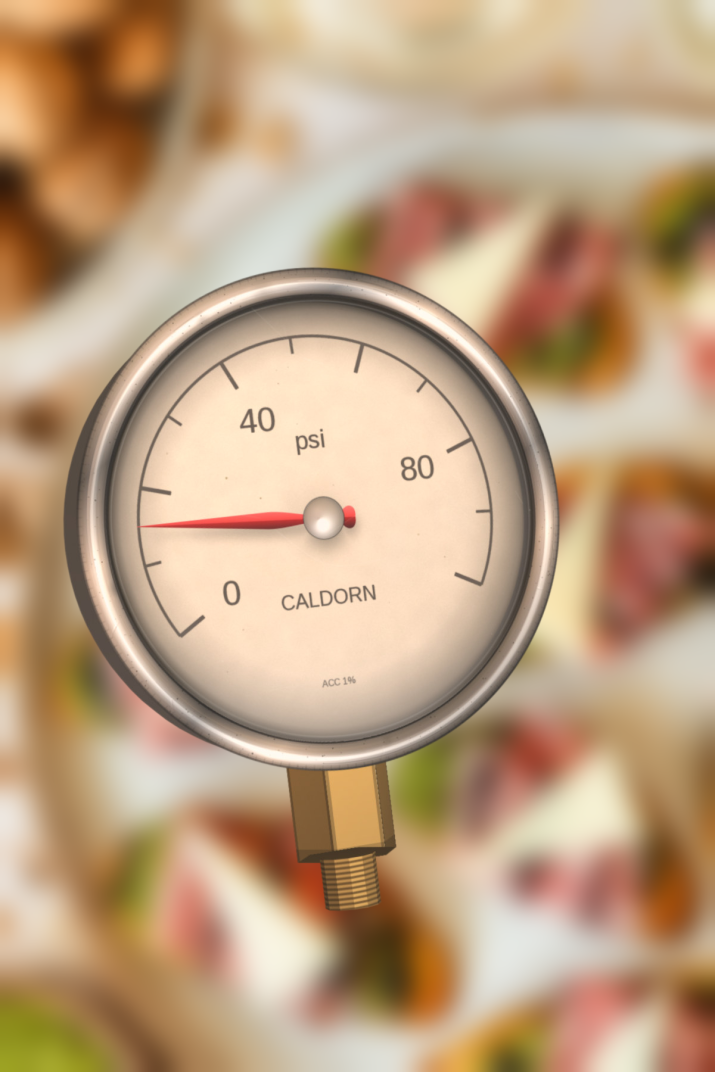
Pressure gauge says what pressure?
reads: 15 psi
